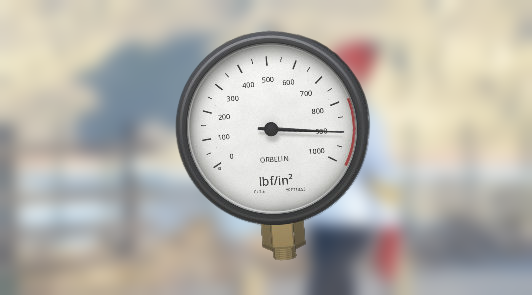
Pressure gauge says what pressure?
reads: 900 psi
